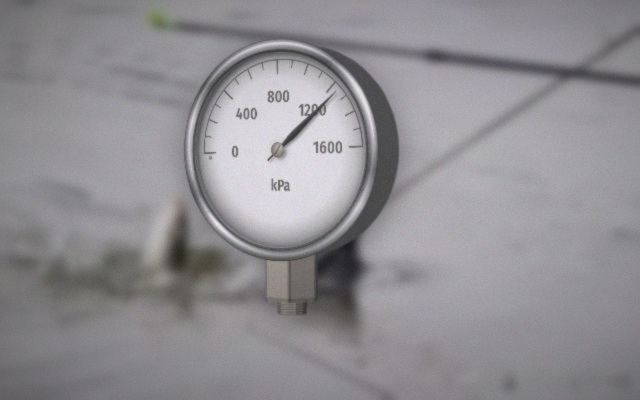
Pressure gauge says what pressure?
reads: 1250 kPa
